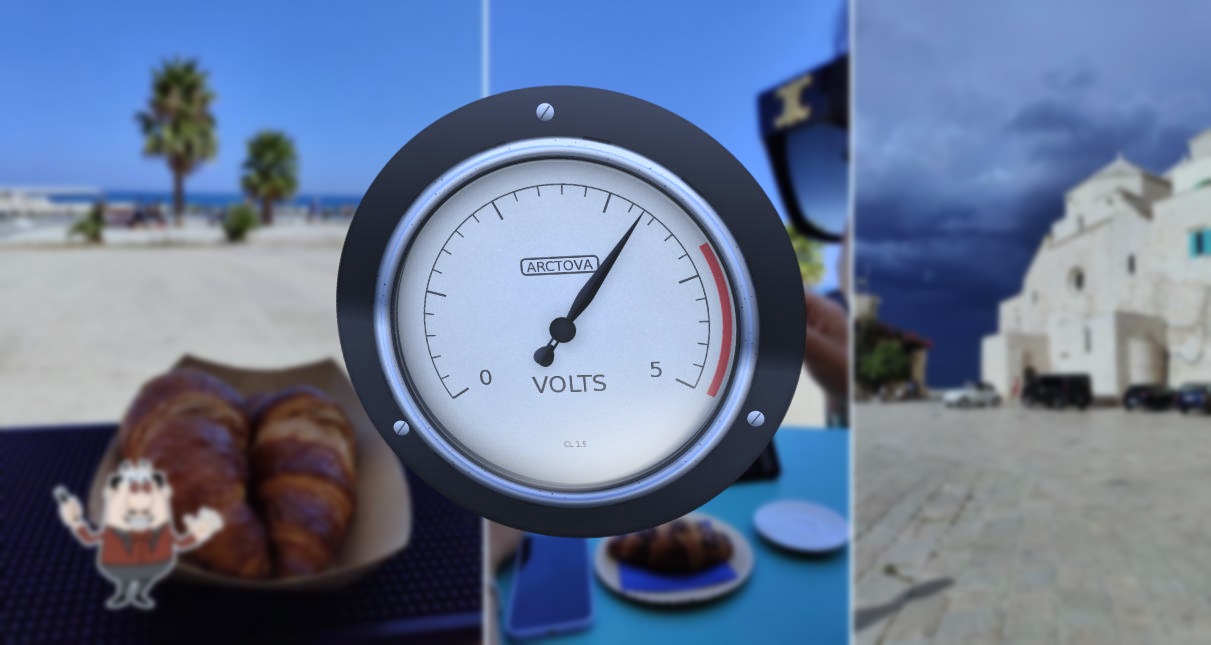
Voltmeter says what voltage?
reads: 3.3 V
